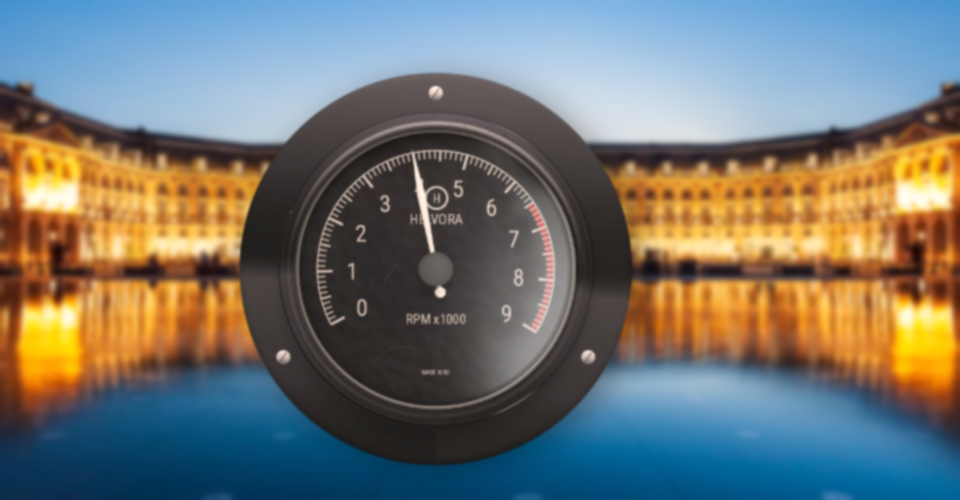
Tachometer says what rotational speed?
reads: 4000 rpm
